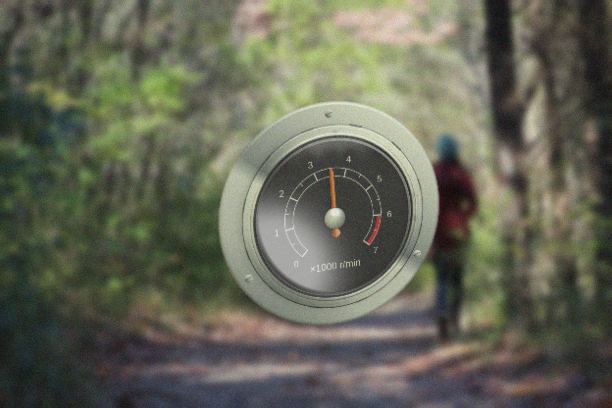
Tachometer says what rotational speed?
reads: 3500 rpm
